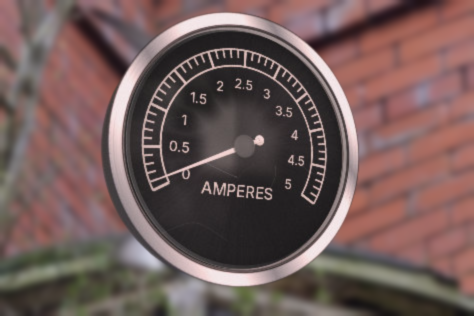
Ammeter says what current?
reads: 0.1 A
